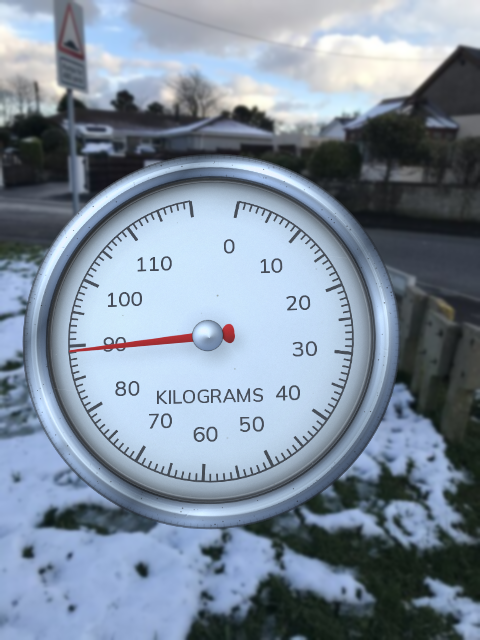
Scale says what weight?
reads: 89 kg
